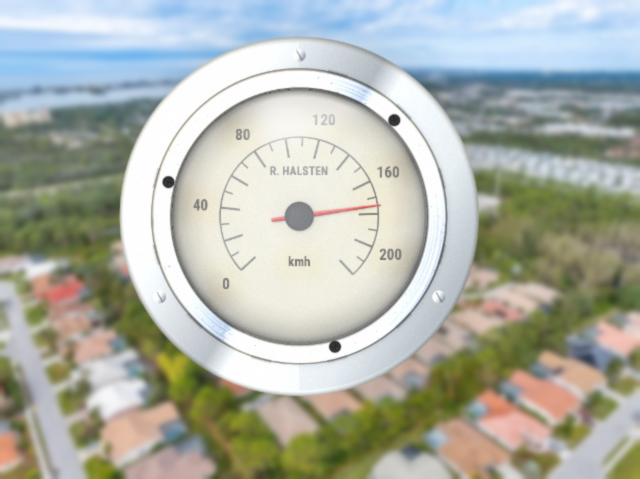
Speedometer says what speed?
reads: 175 km/h
